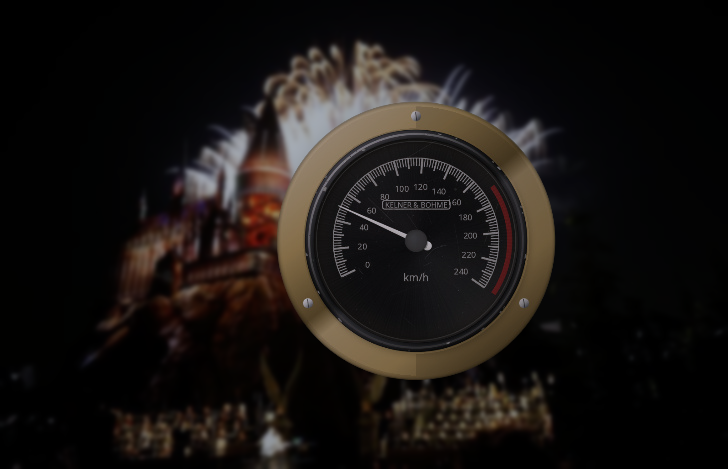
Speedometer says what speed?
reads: 50 km/h
